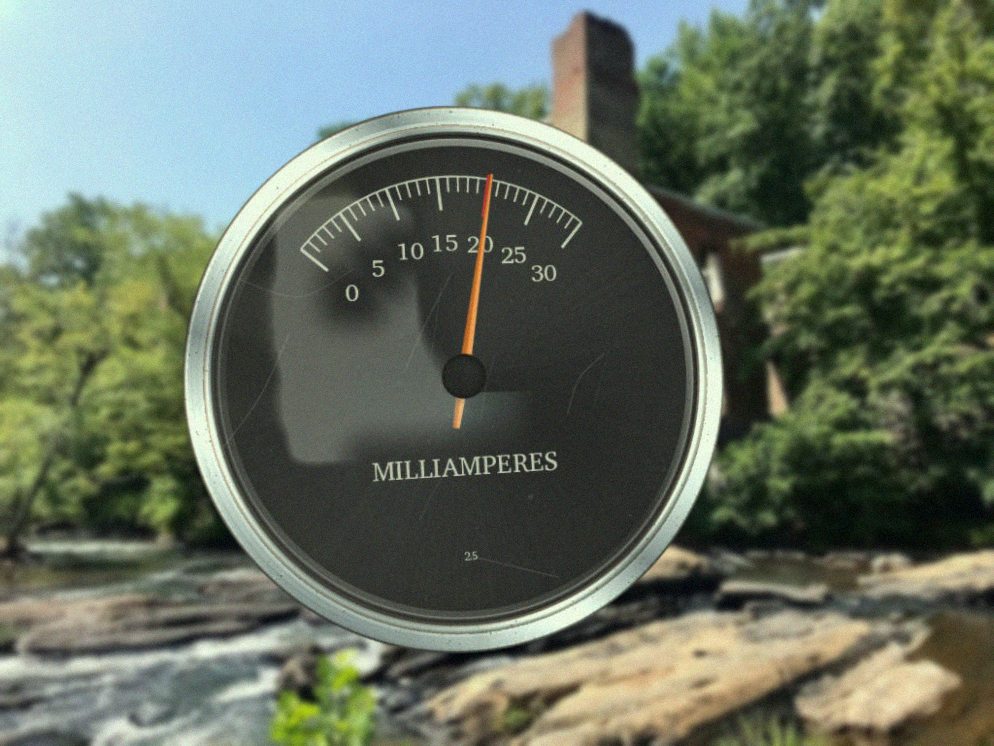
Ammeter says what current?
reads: 20 mA
